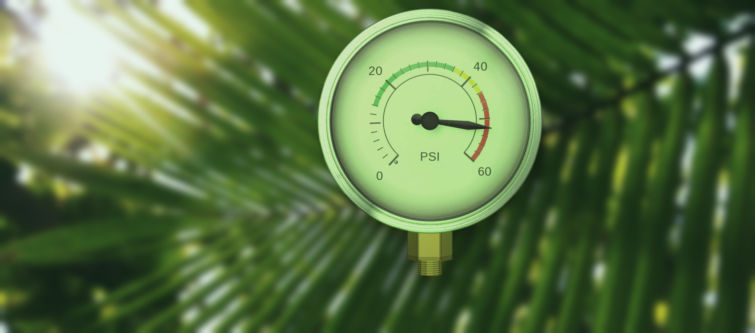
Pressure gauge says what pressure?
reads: 52 psi
